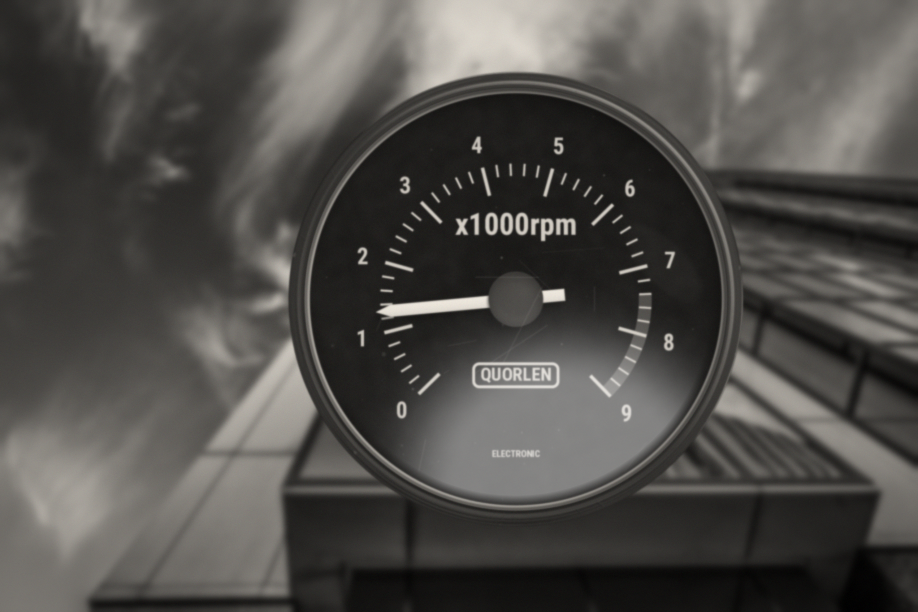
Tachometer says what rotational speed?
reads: 1300 rpm
